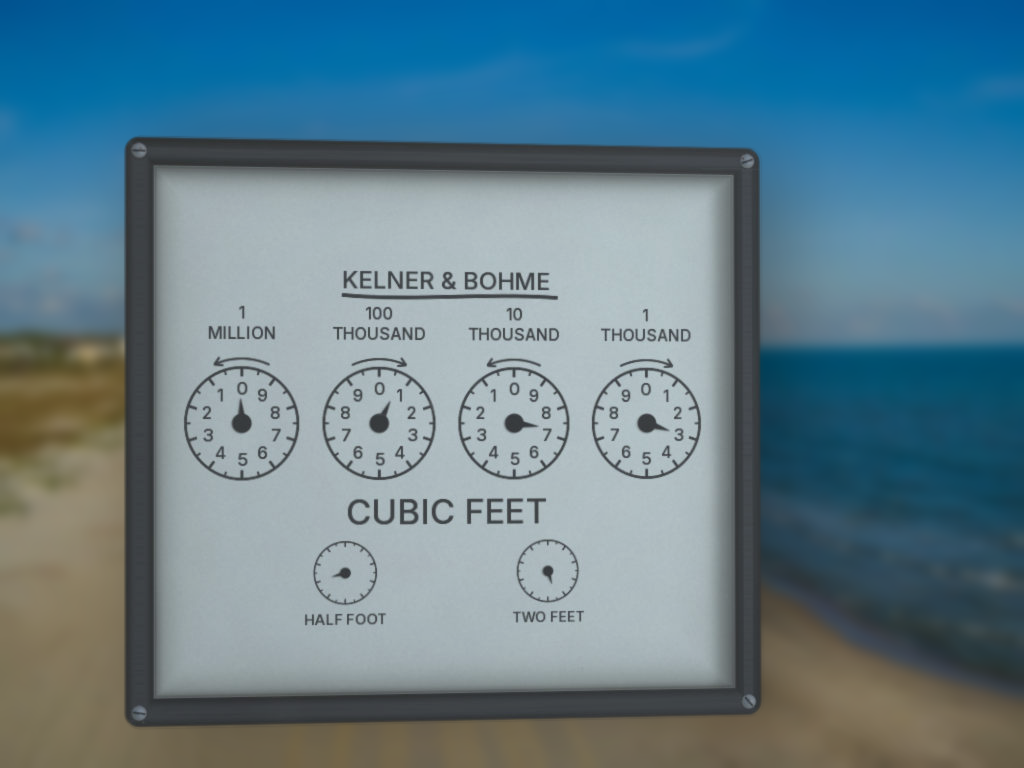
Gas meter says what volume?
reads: 7300 ft³
